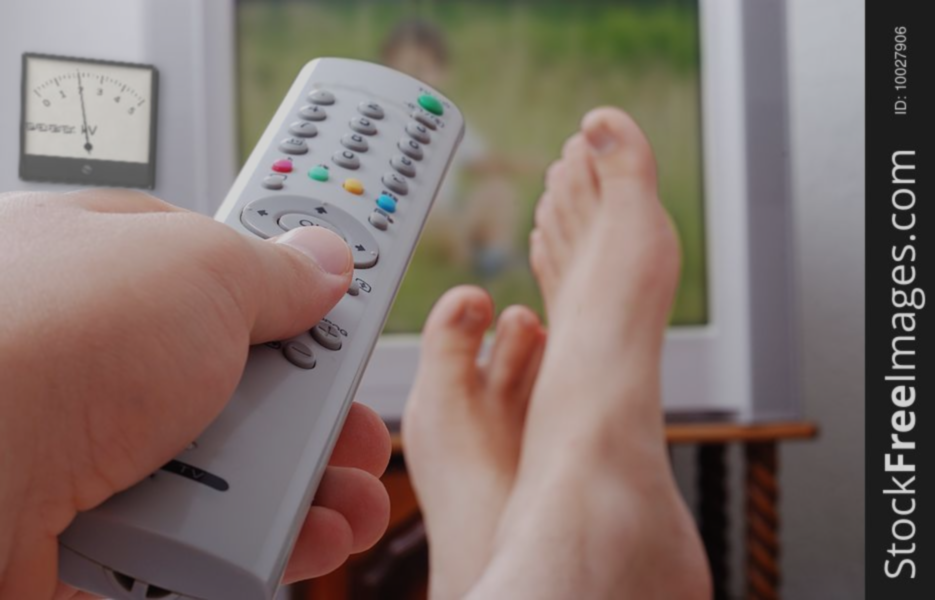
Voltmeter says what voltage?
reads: 2 kV
